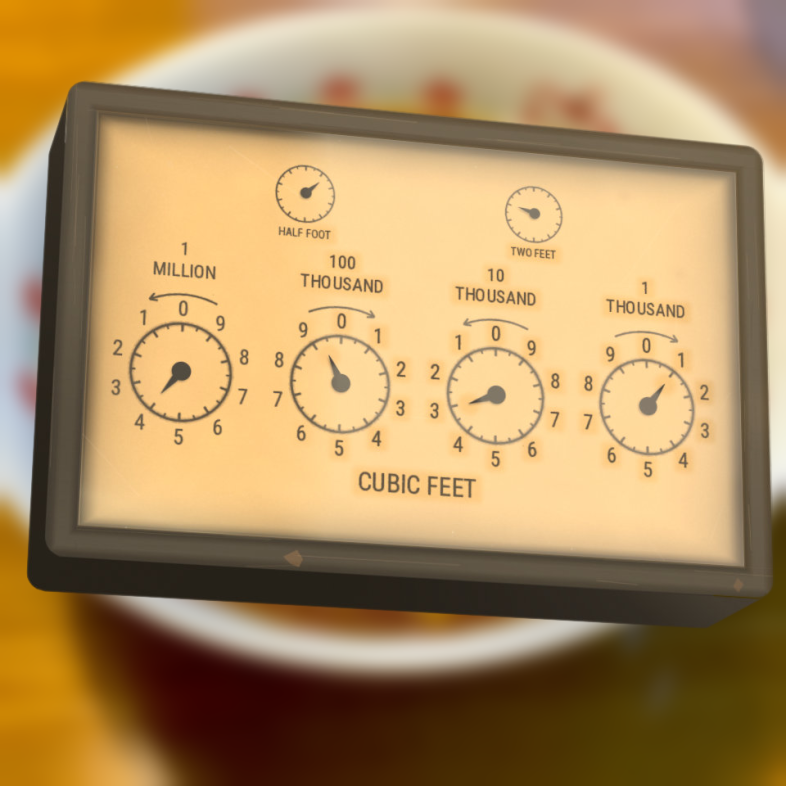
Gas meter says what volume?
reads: 393100 ft³
